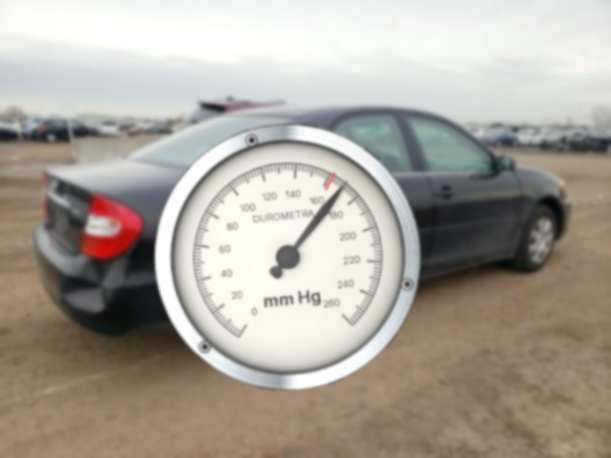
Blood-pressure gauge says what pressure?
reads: 170 mmHg
